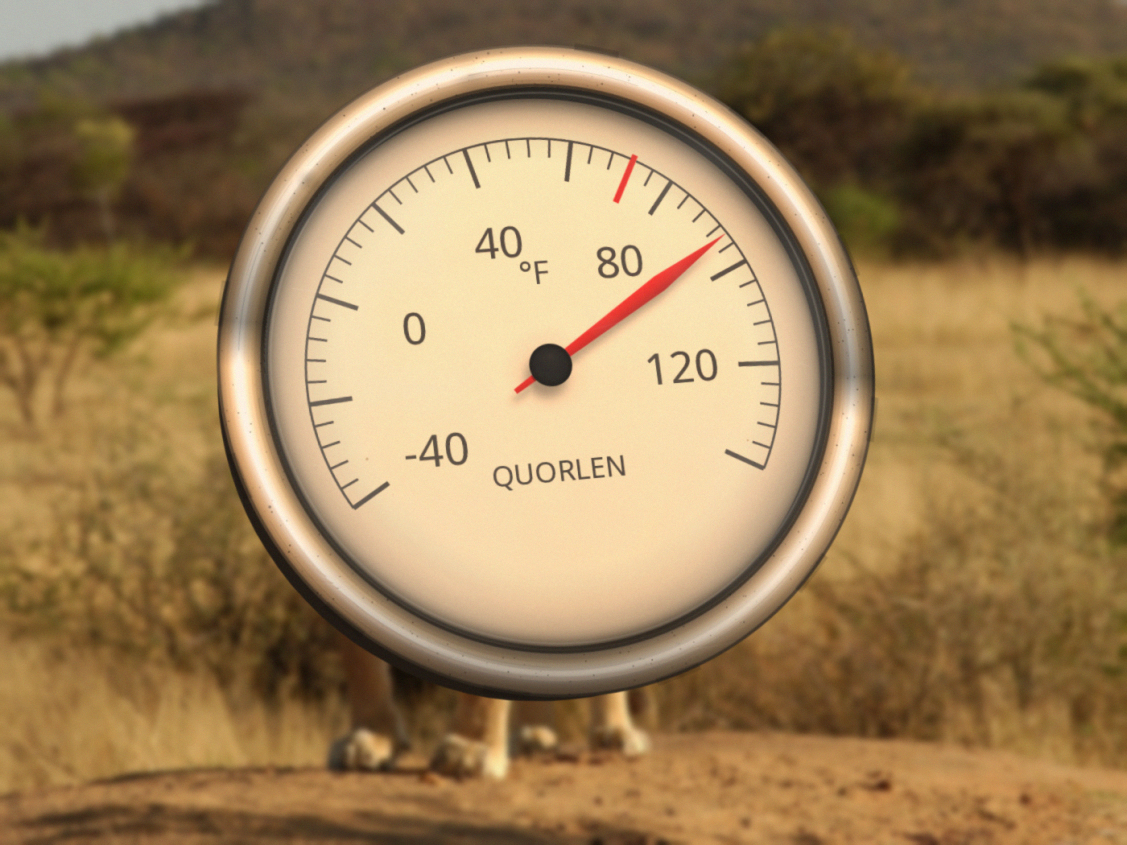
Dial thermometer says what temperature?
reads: 94 °F
